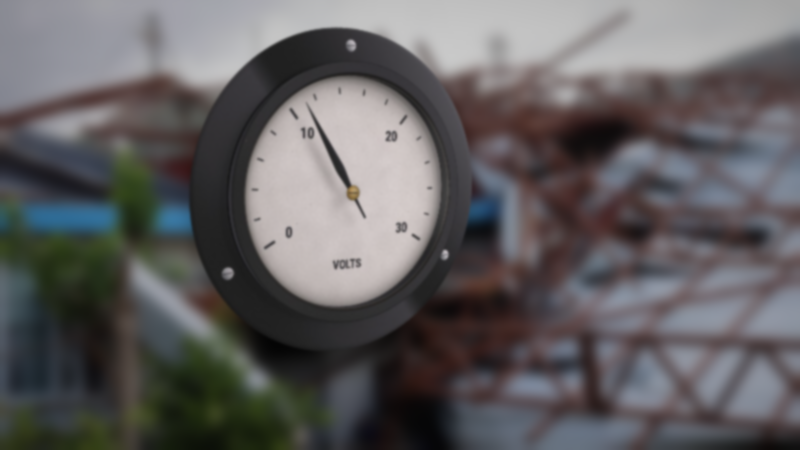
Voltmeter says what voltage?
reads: 11 V
